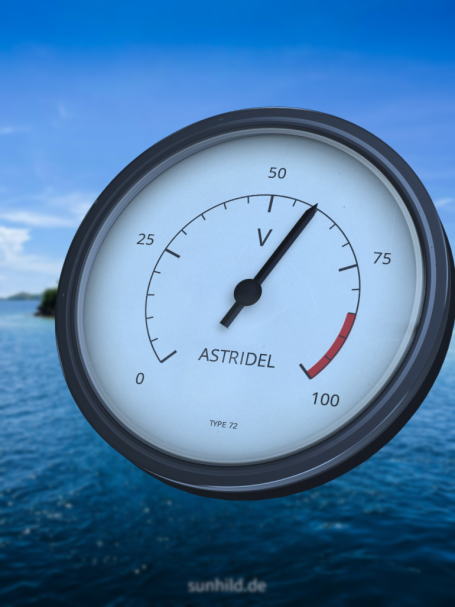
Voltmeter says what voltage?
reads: 60 V
